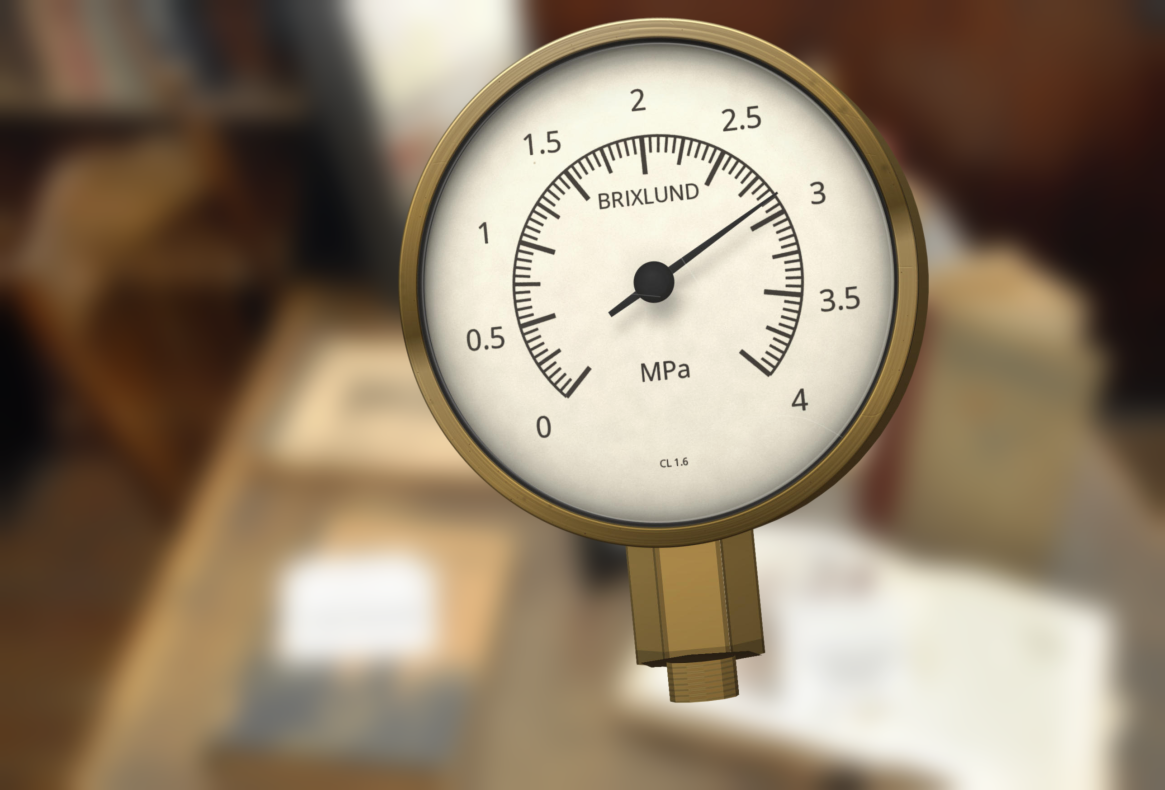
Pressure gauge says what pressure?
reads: 2.9 MPa
